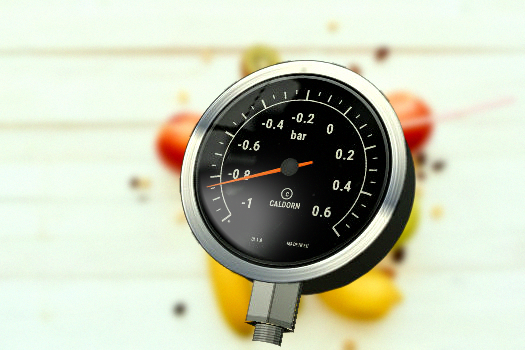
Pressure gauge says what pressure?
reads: -0.85 bar
